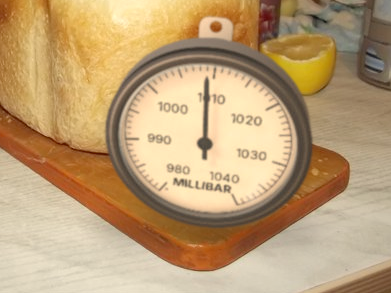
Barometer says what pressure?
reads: 1009 mbar
